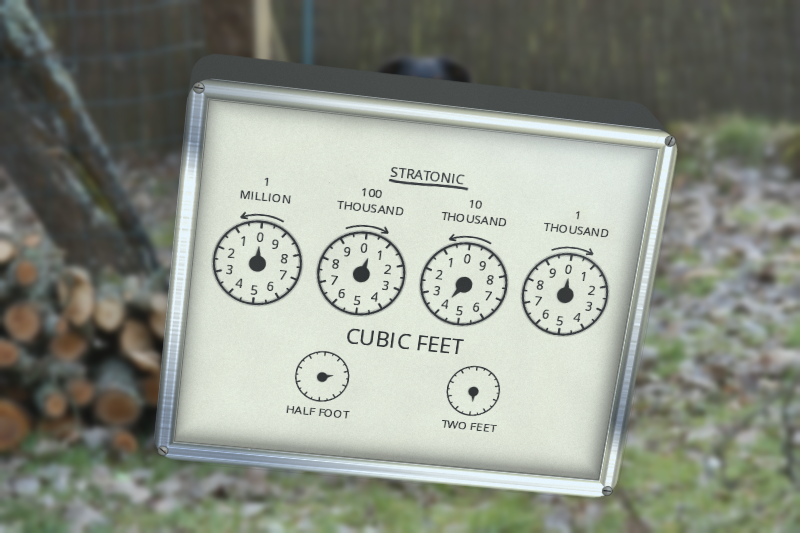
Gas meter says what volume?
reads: 4000 ft³
